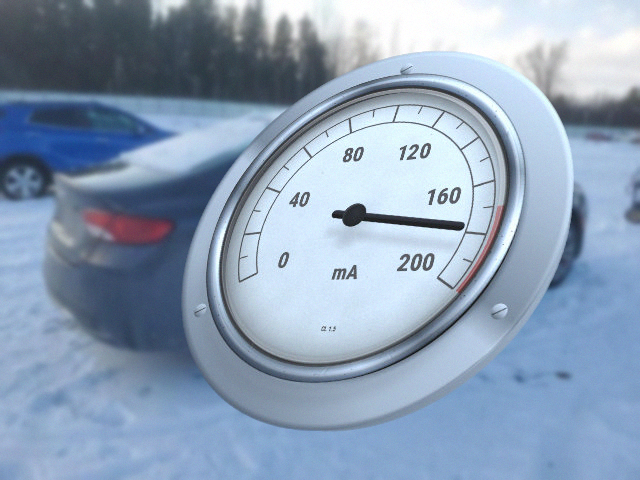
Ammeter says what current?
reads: 180 mA
